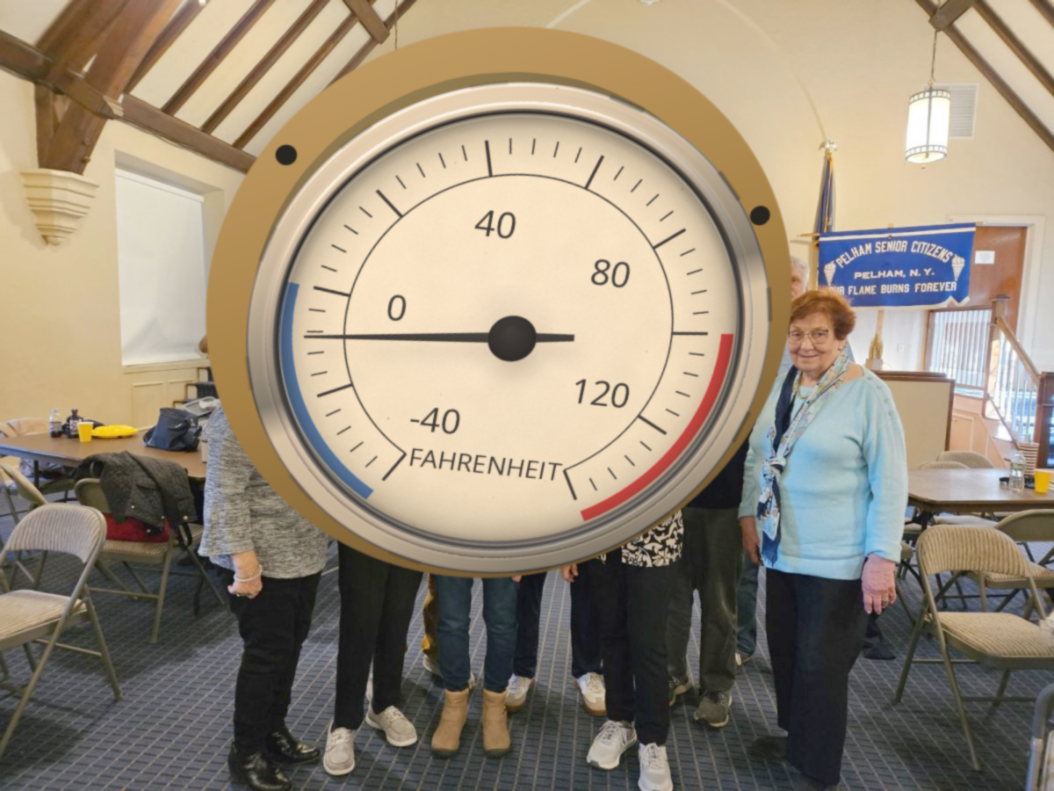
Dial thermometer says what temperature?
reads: -8 °F
